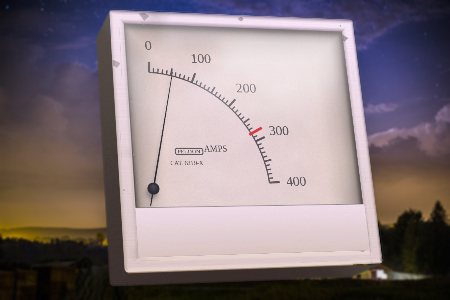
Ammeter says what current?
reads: 50 A
